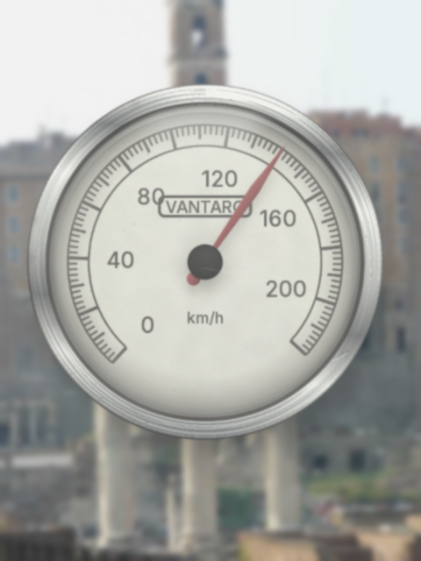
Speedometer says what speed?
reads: 140 km/h
